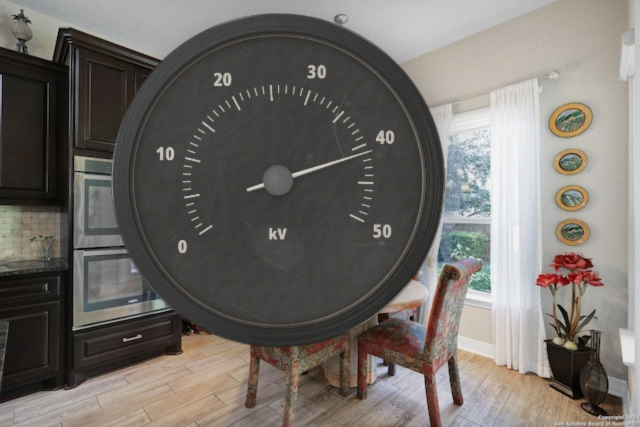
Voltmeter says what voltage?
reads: 41 kV
